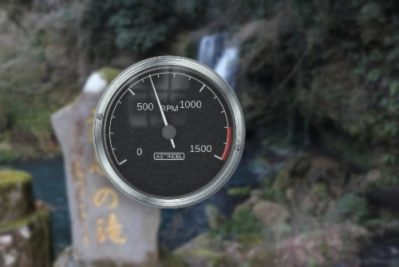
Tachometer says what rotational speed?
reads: 650 rpm
